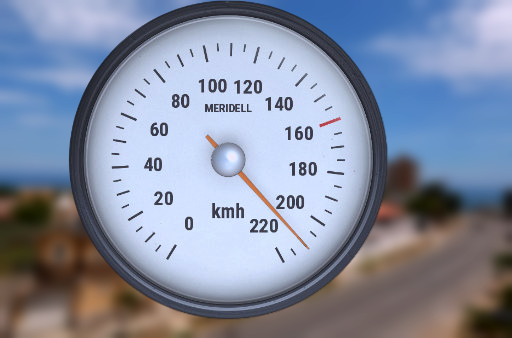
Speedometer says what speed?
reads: 210 km/h
